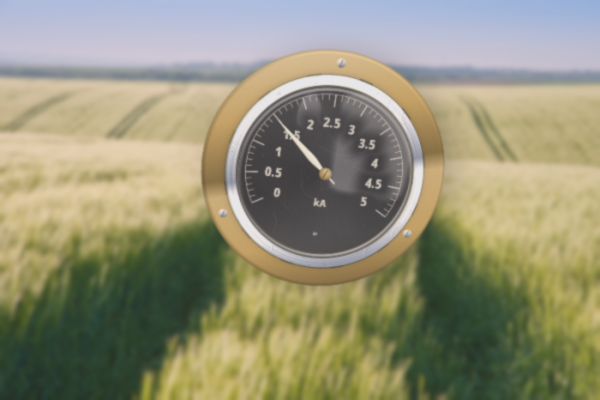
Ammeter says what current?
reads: 1.5 kA
